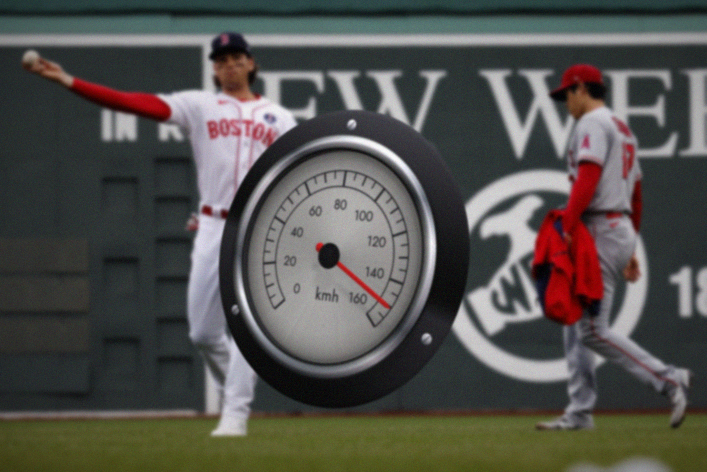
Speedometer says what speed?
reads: 150 km/h
